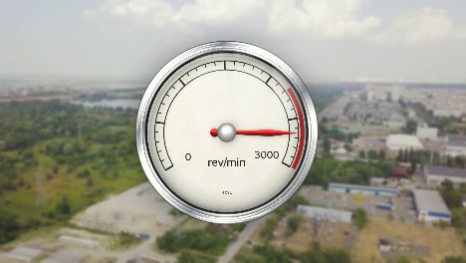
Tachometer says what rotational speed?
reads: 2650 rpm
